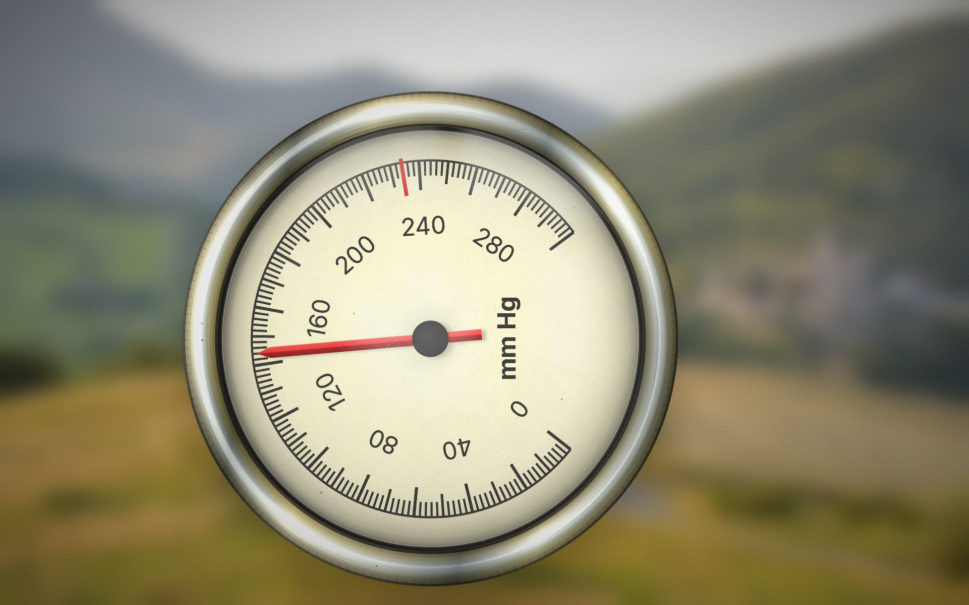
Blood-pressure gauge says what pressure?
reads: 144 mmHg
